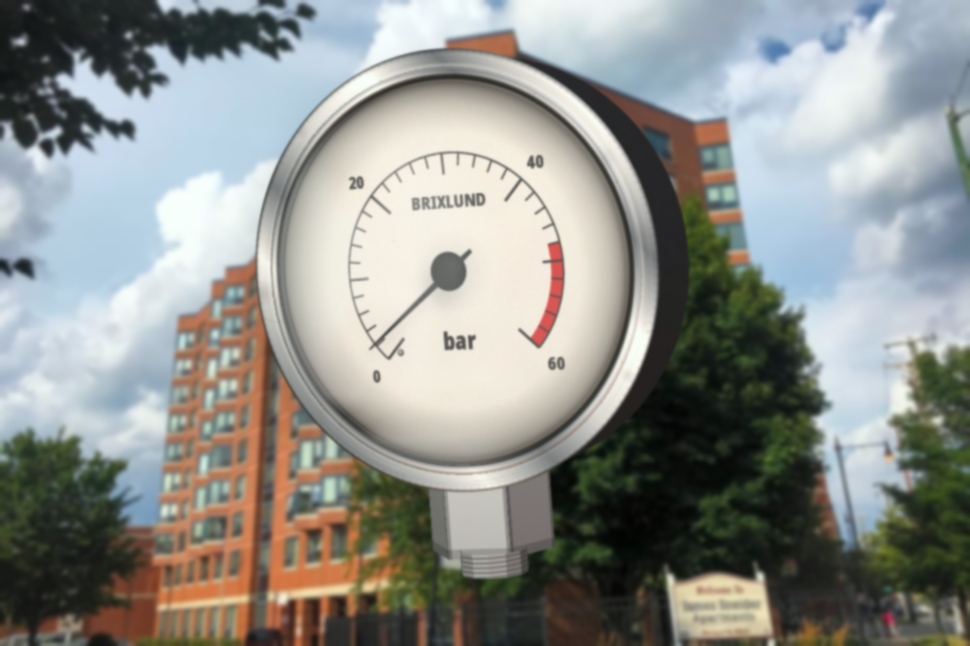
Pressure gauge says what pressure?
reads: 2 bar
